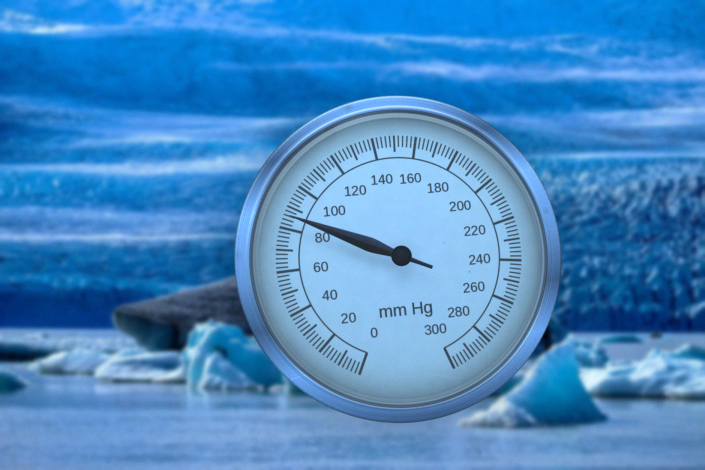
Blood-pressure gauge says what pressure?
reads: 86 mmHg
